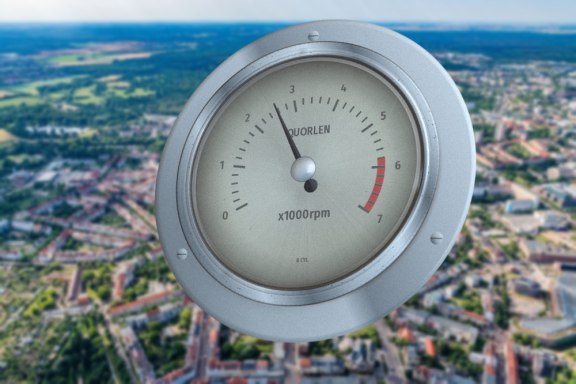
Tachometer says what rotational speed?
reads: 2600 rpm
